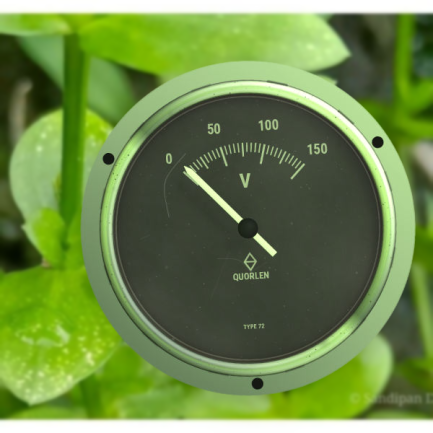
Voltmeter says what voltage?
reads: 5 V
